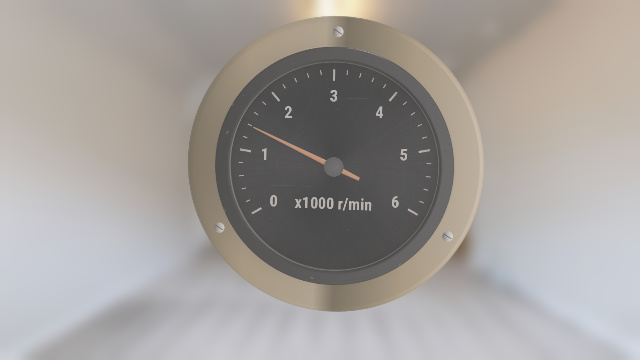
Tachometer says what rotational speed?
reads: 1400 rpm
